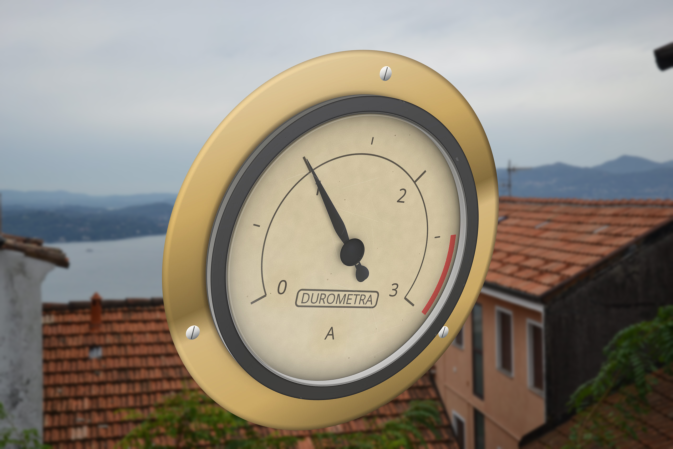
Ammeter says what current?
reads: 1 A
